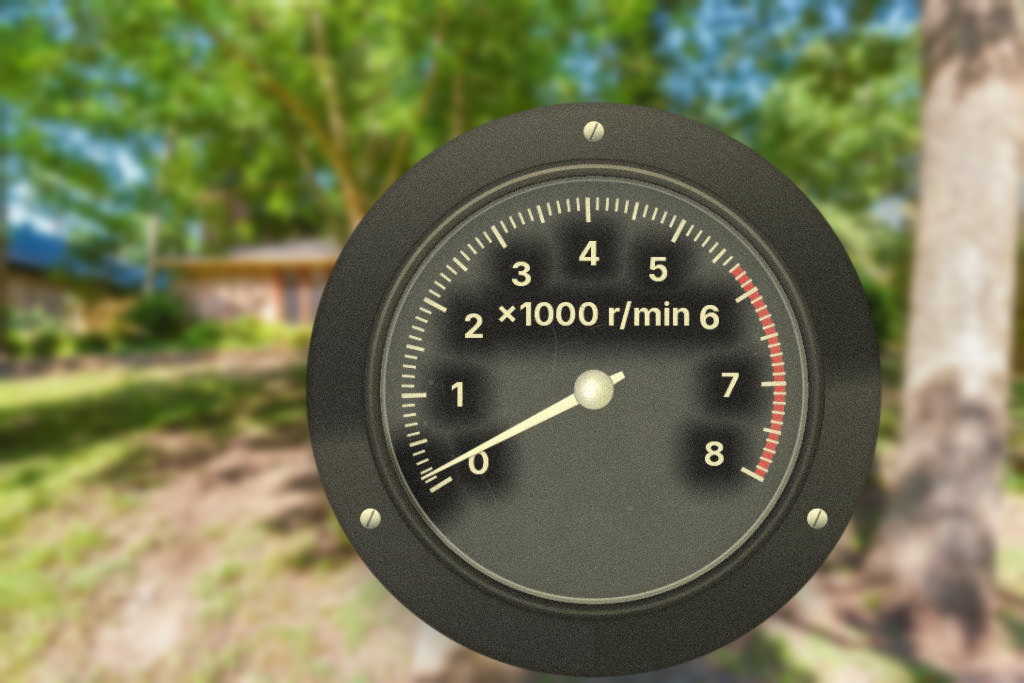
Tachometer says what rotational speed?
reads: 150 rpm
